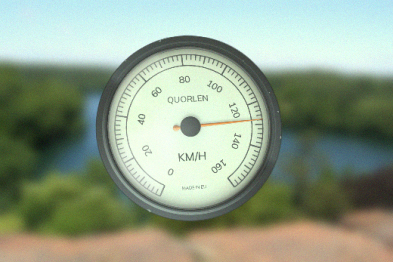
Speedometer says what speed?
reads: 128 km/h
